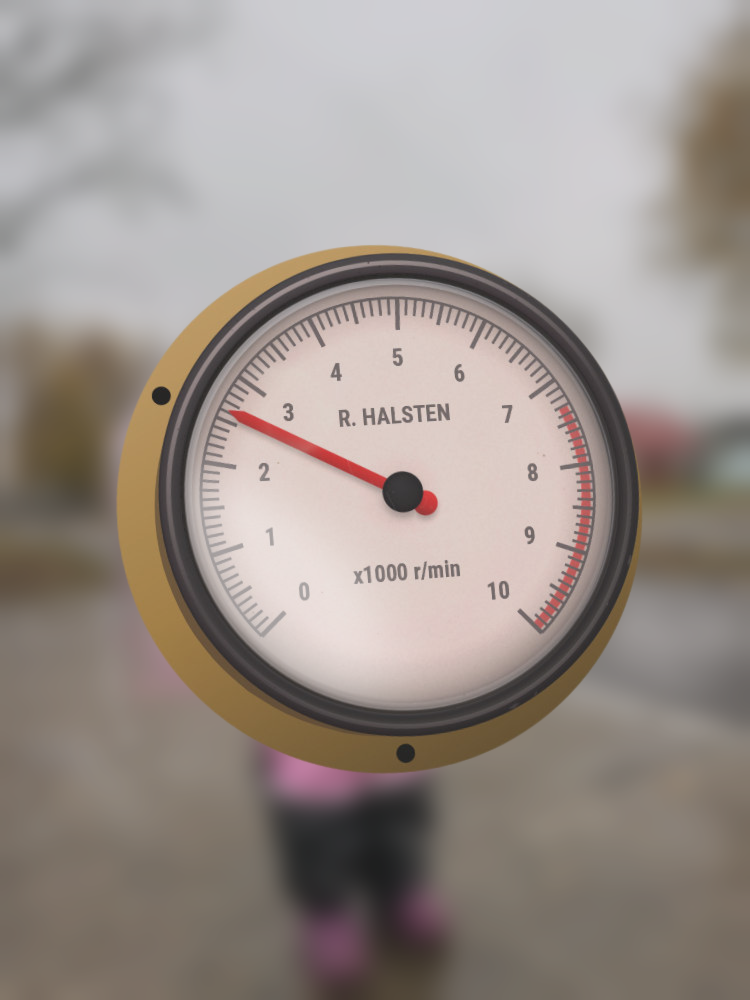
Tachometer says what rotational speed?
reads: 2600 rpm
